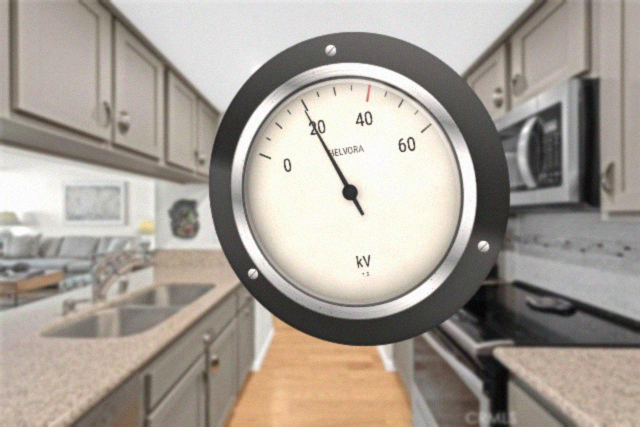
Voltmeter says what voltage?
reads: 20 kV
